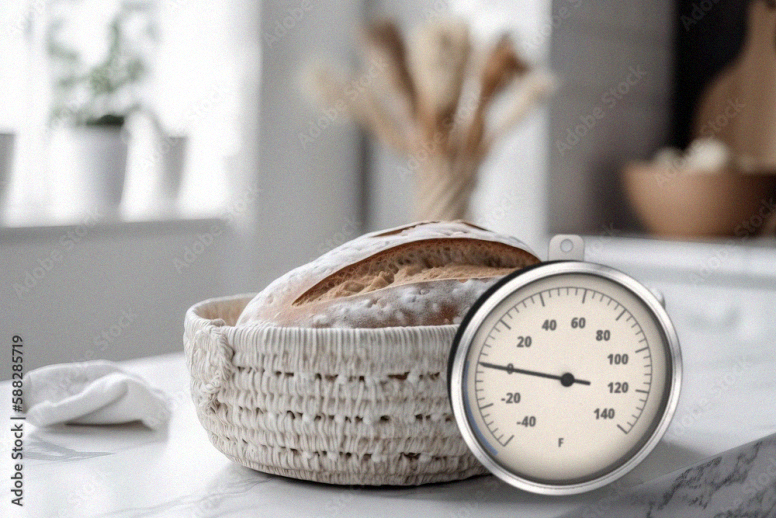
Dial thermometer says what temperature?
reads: 0 °F
